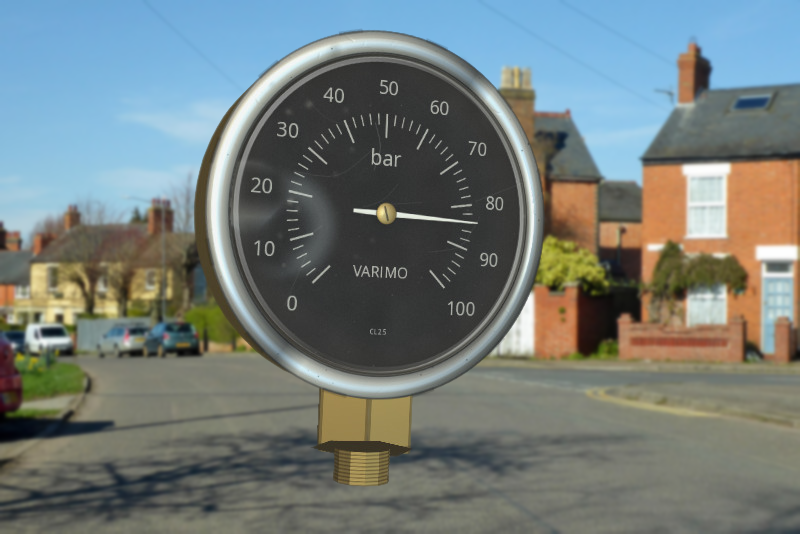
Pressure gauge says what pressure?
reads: 84 bar
